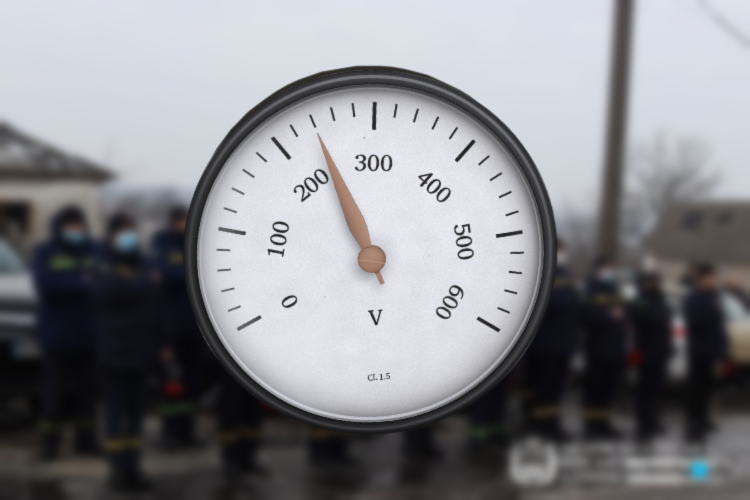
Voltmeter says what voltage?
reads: 240 V
